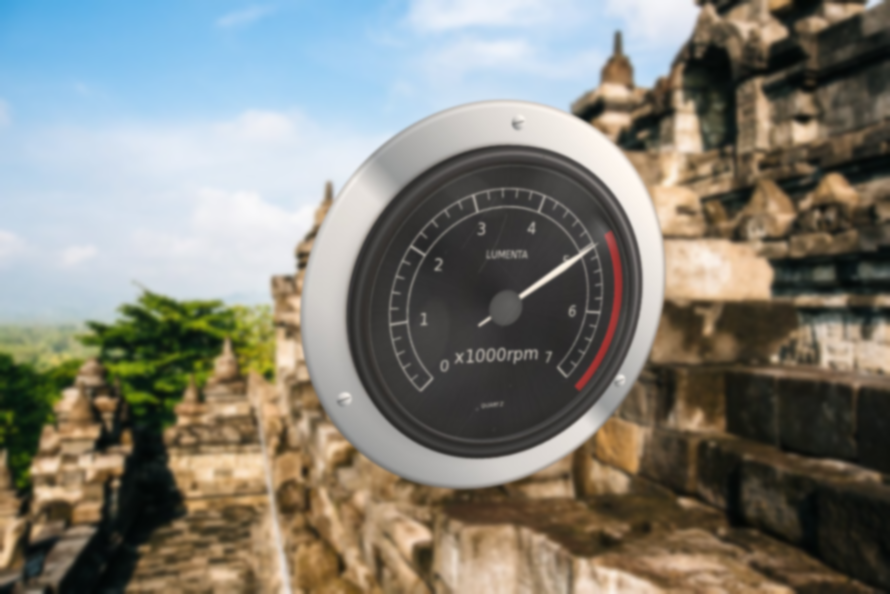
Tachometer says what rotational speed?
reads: 5000 rpm
